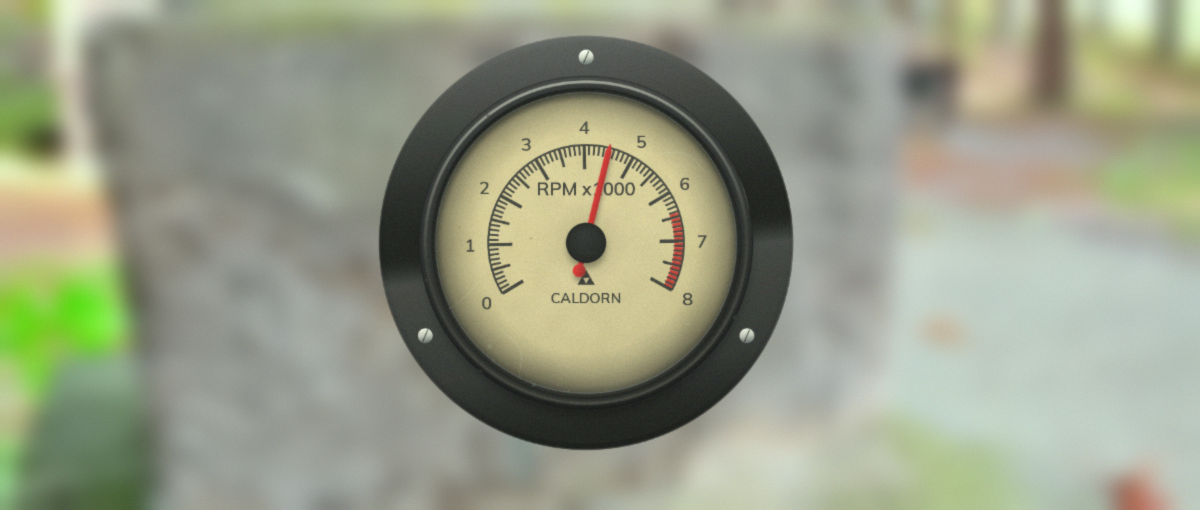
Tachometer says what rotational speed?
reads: 4500 rpm
